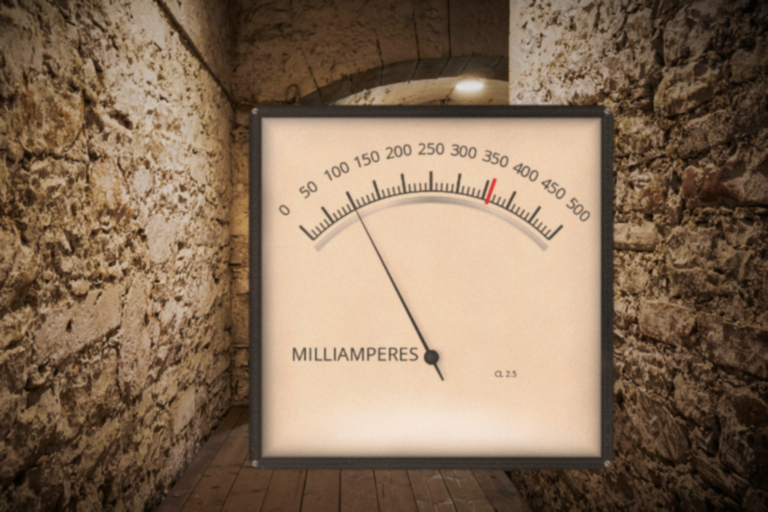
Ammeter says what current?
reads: 100 mA
